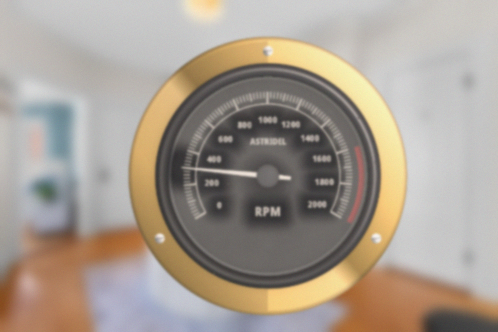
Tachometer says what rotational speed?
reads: 300 rpm
